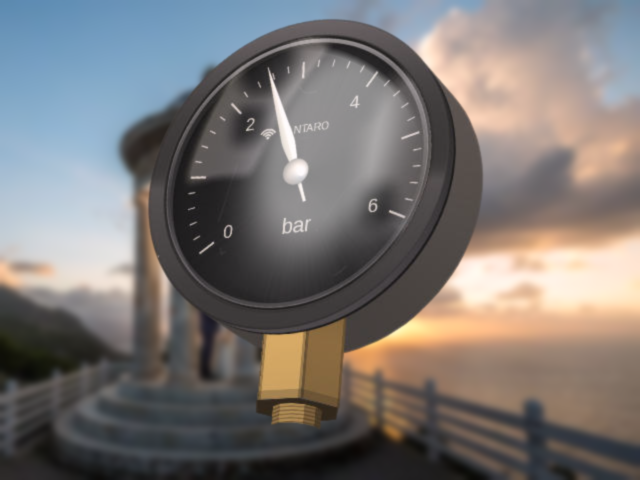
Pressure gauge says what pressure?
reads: 2.6 bar
